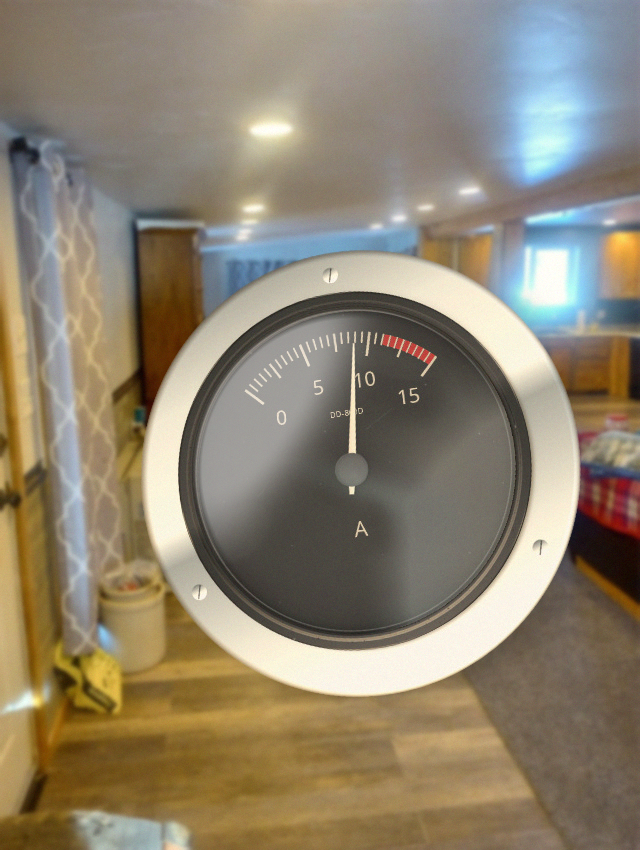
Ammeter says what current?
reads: 9 A
